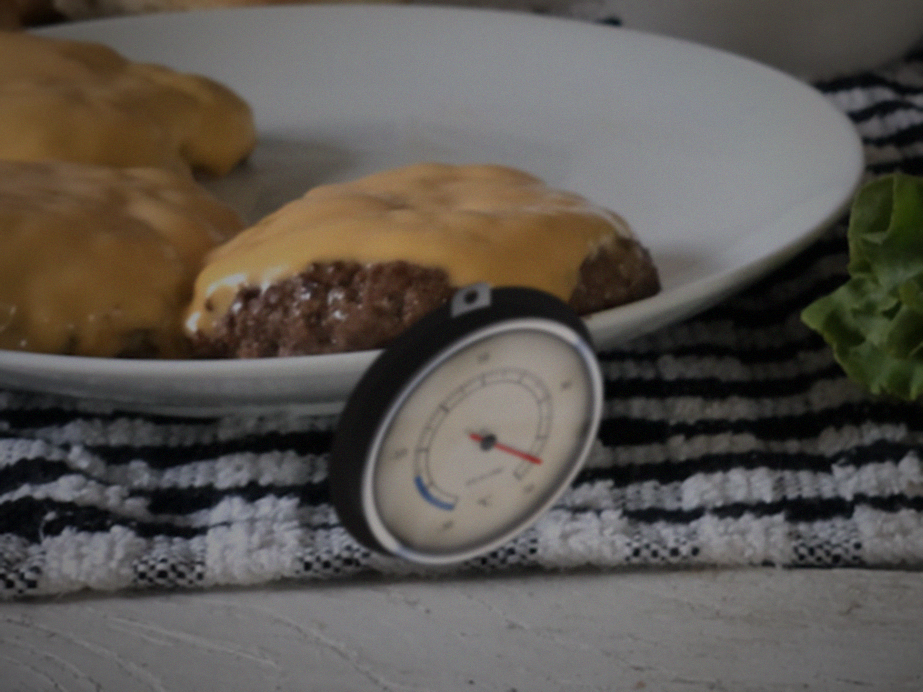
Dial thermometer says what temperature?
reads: 45 °C
